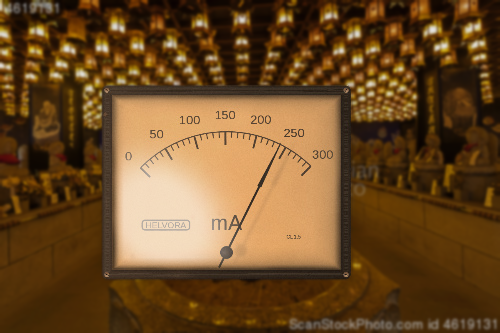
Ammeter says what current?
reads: 240 mA
